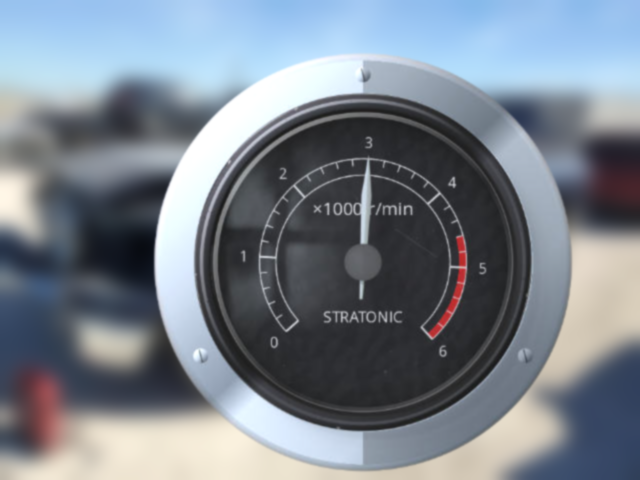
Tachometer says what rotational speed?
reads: 3000 rpm
